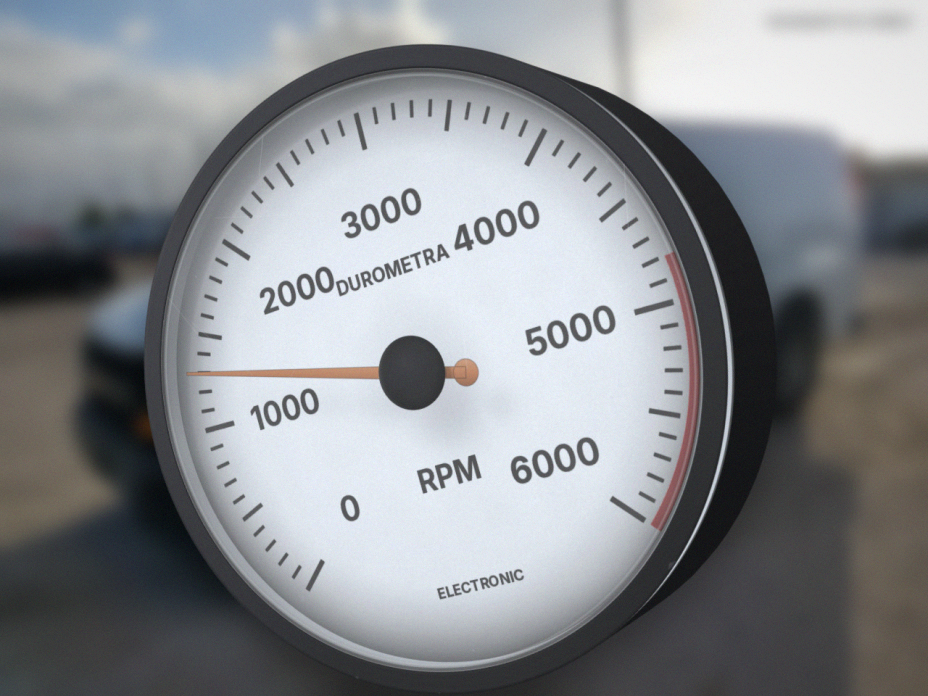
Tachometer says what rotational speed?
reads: 1300 rpm
